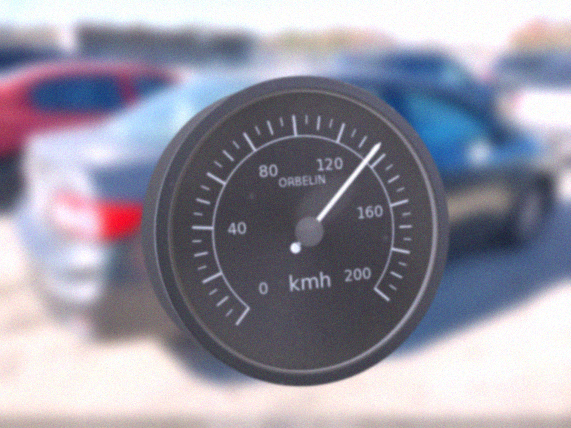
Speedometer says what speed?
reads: 135 km/h
